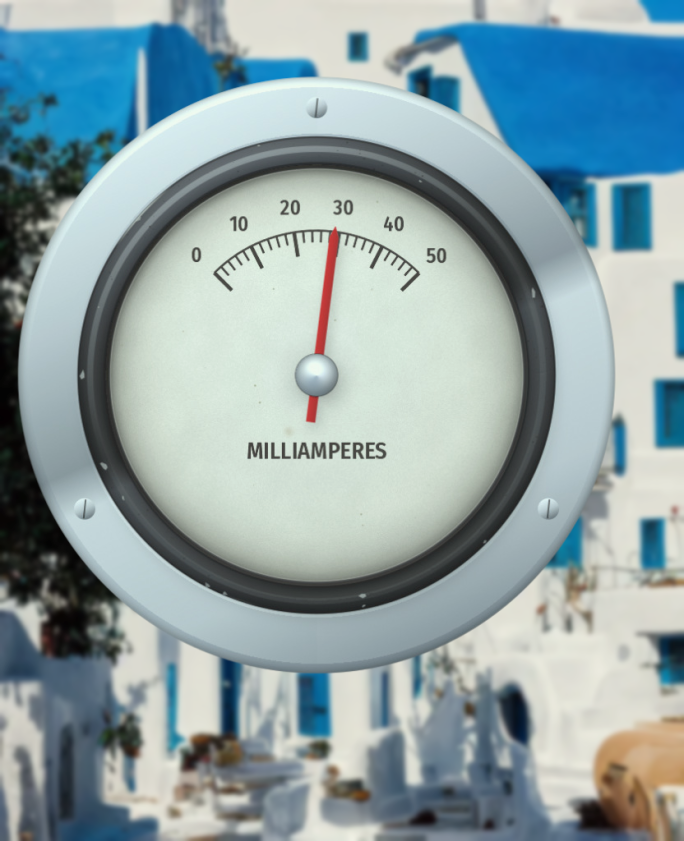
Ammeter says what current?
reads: 29 mA
